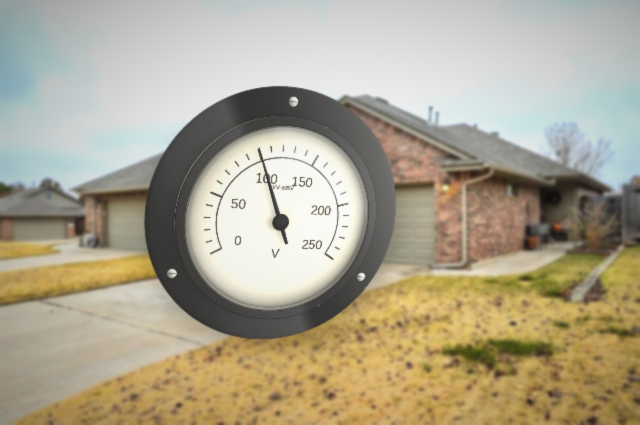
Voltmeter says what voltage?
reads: 100 V
